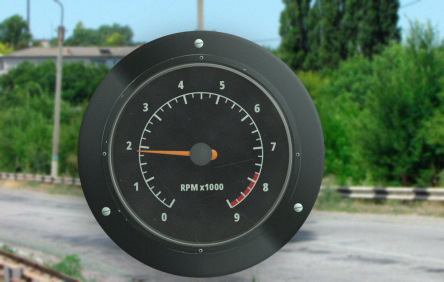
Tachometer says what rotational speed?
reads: 1875 rpm
